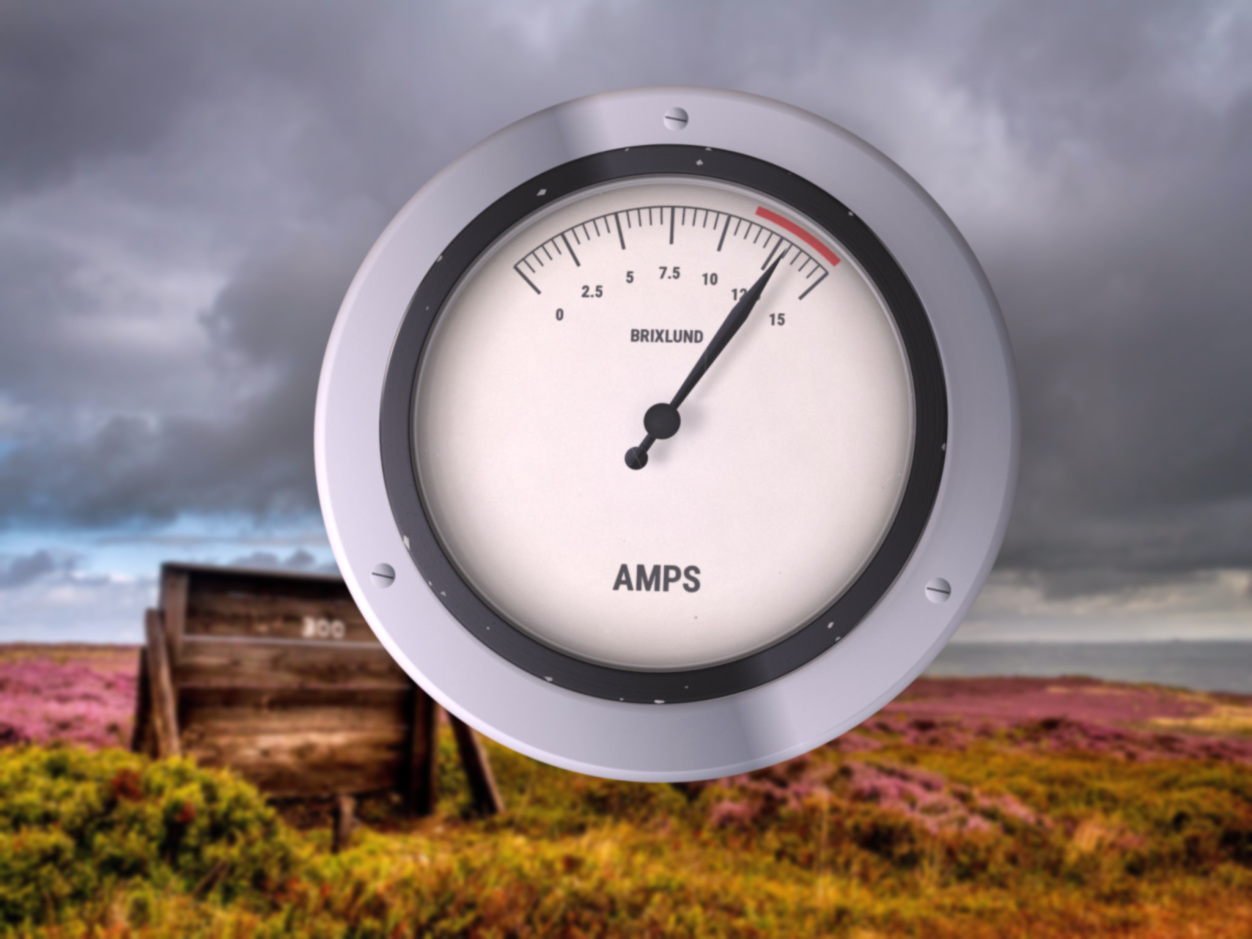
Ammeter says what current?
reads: 13 A
